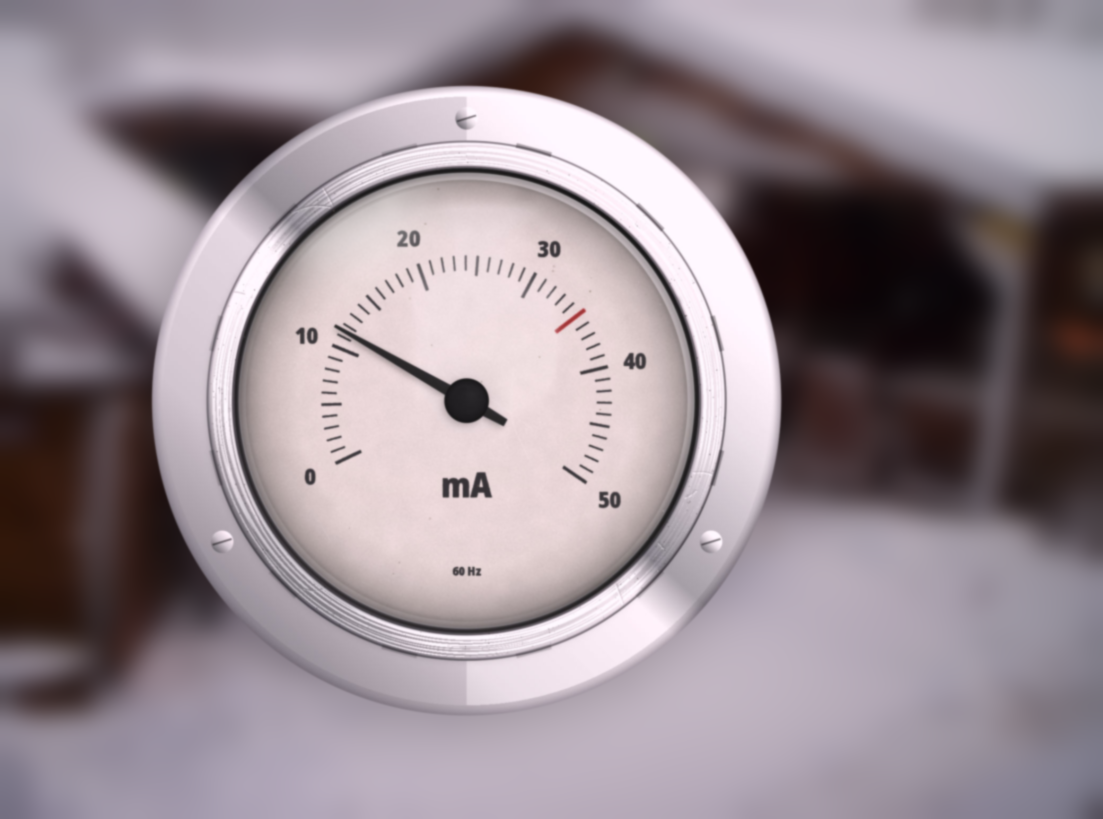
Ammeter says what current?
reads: 11.5 mA
